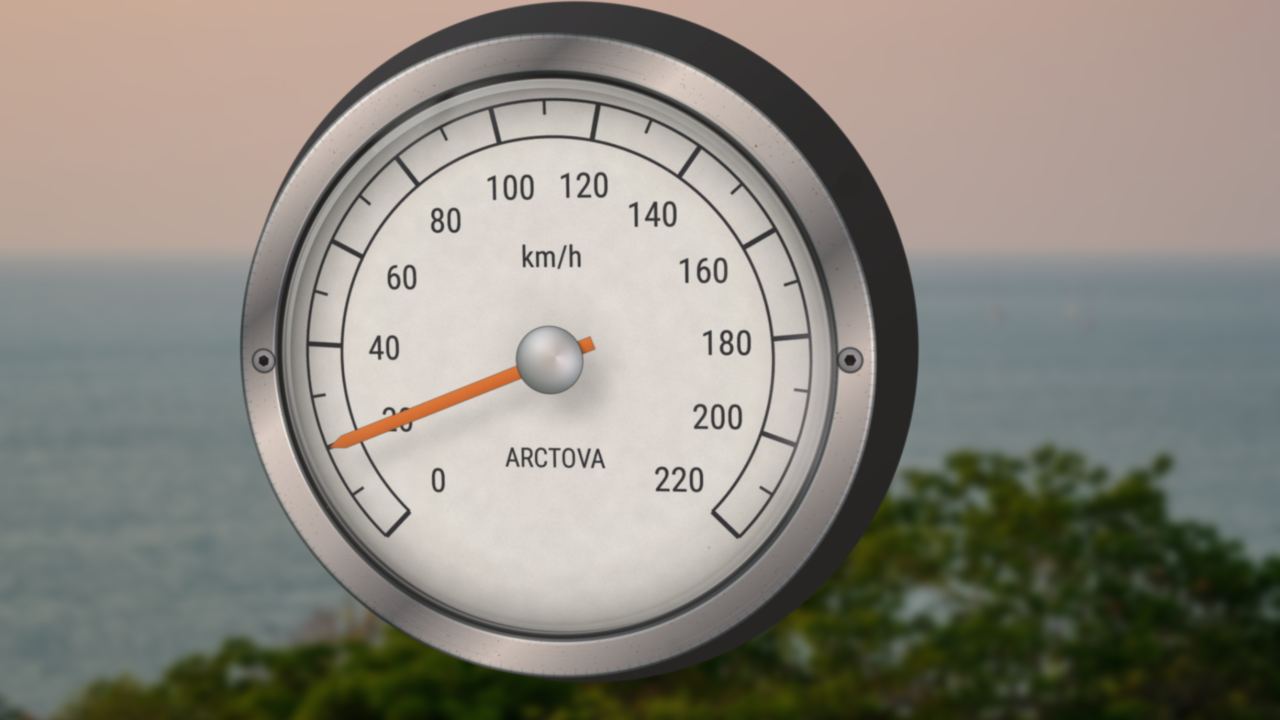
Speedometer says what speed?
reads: 20 km/h
